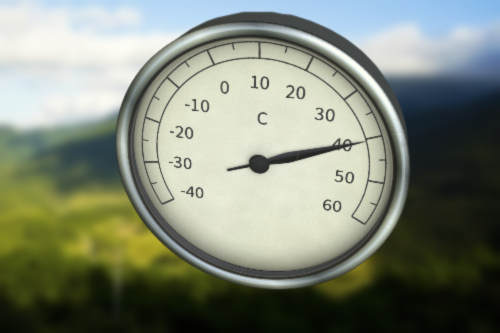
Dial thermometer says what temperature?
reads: 40 °C
